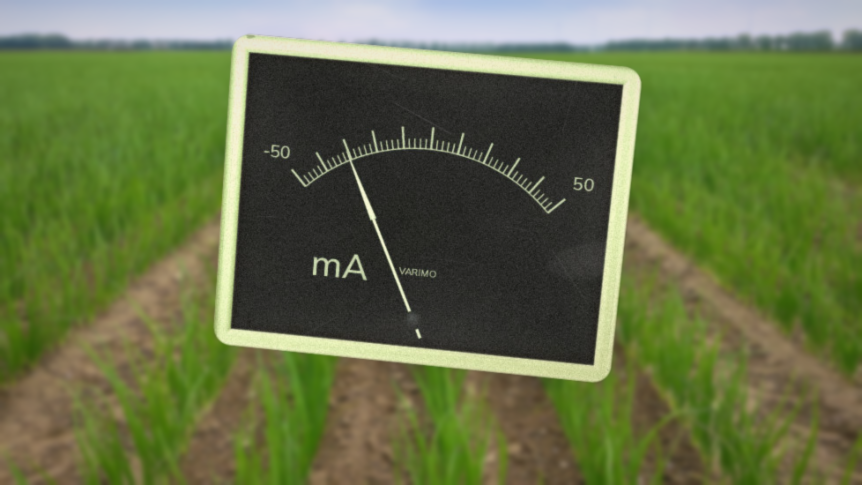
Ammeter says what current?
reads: -30 mA
